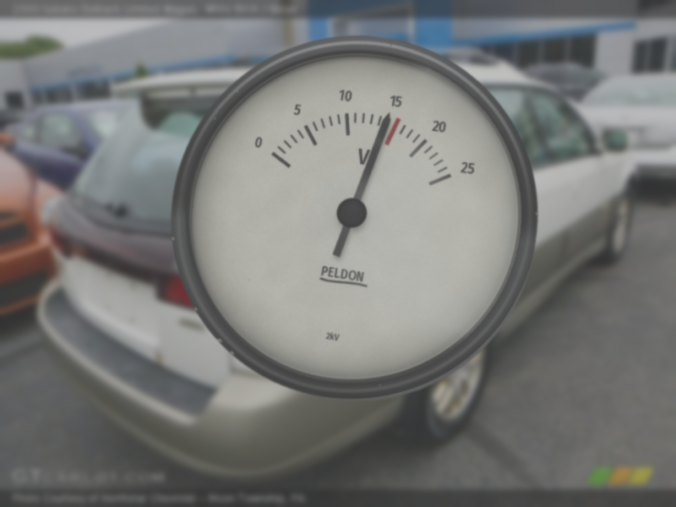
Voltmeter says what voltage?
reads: 15 V
